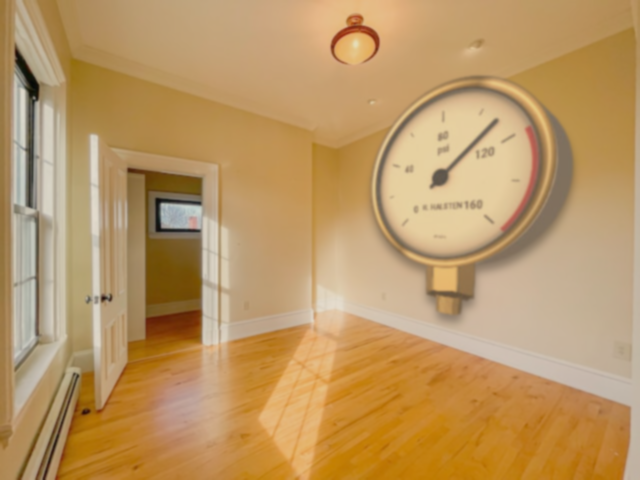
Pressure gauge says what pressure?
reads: 110 psi
